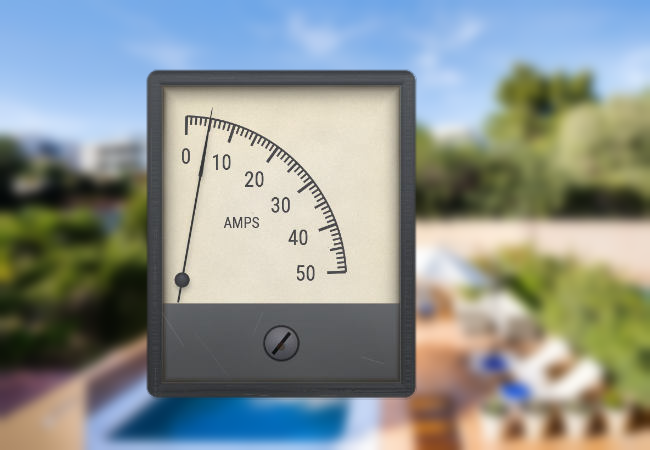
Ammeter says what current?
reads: 5 A
